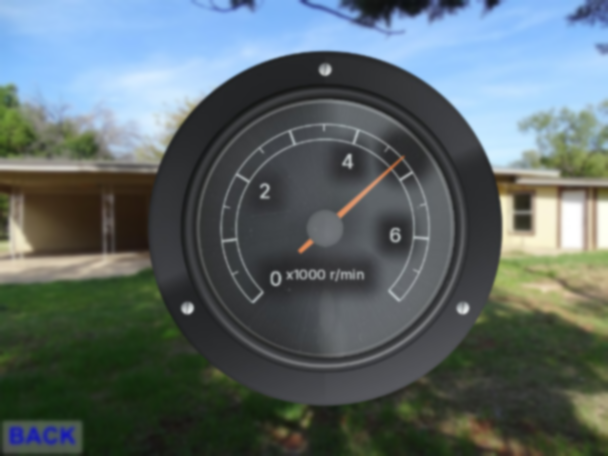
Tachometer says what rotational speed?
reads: 4750 rpm
